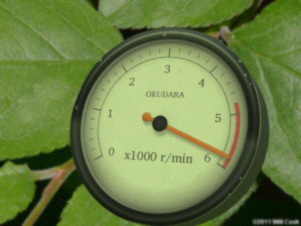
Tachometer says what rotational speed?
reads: 5800 rpm
